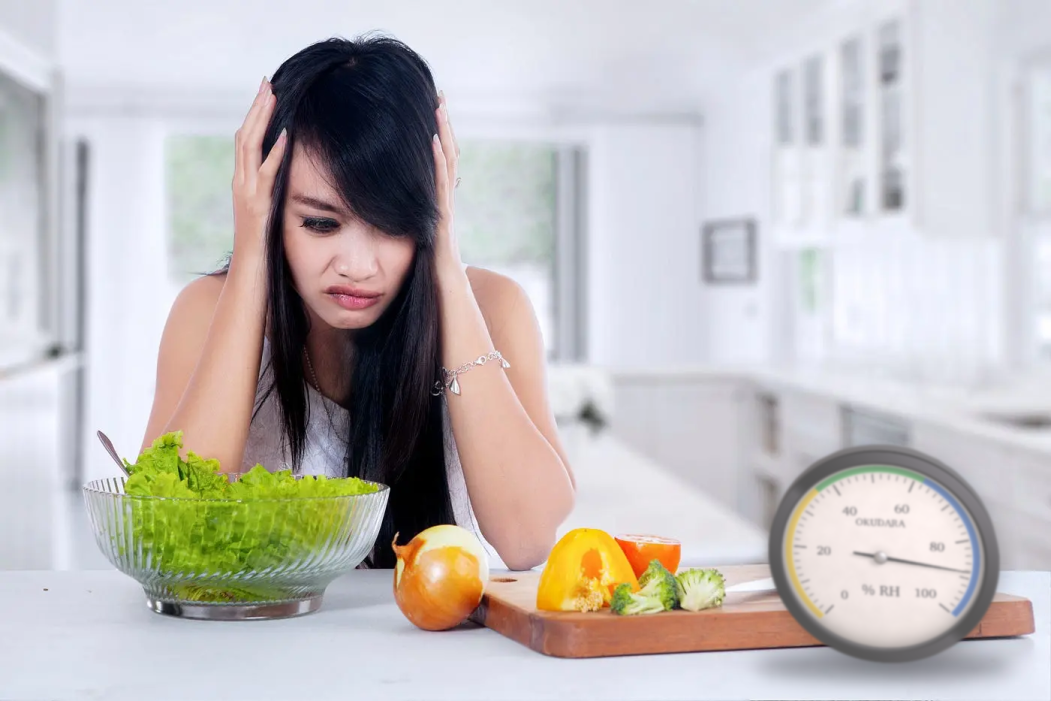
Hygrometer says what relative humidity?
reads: 88 %
